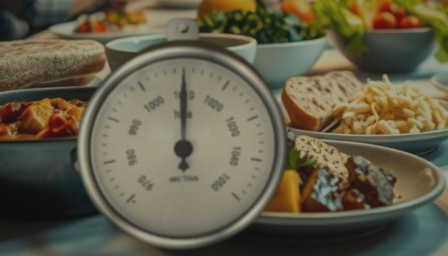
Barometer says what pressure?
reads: 1010 hPa
